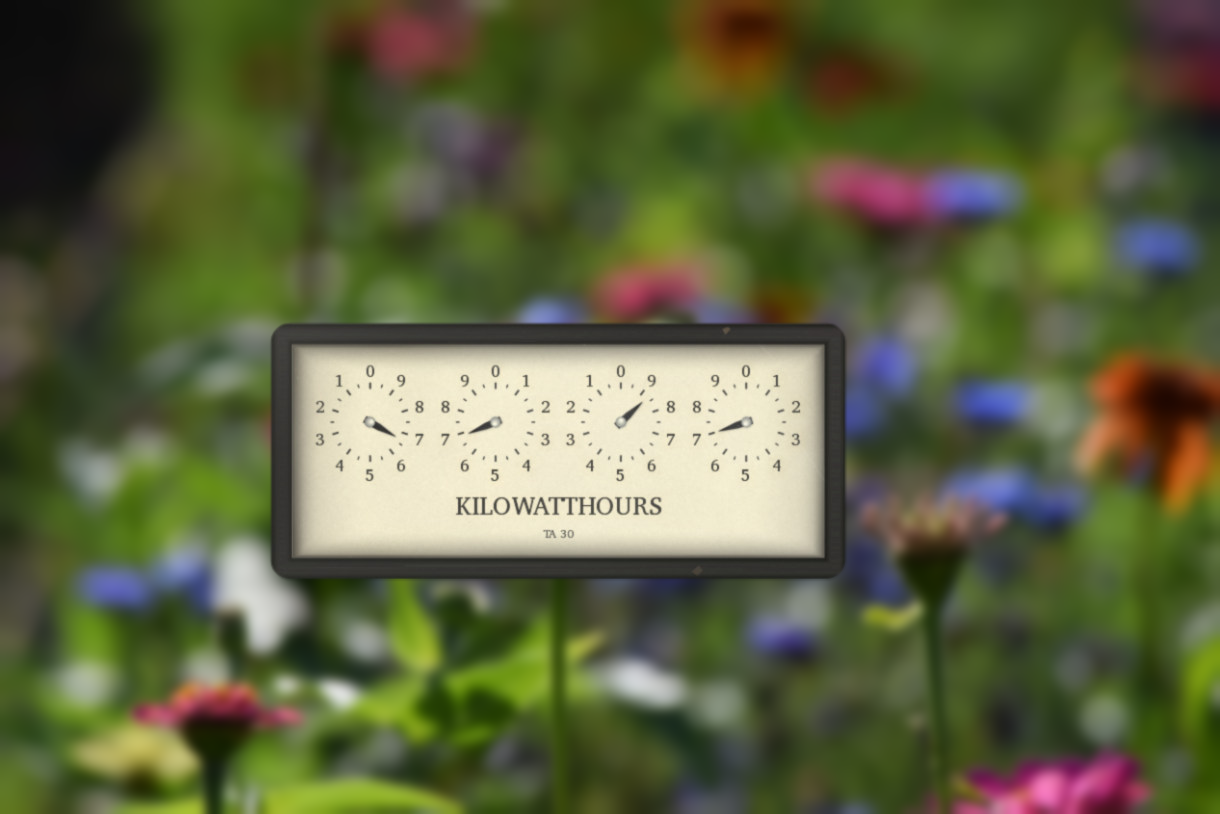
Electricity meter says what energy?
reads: 6687 kWh
